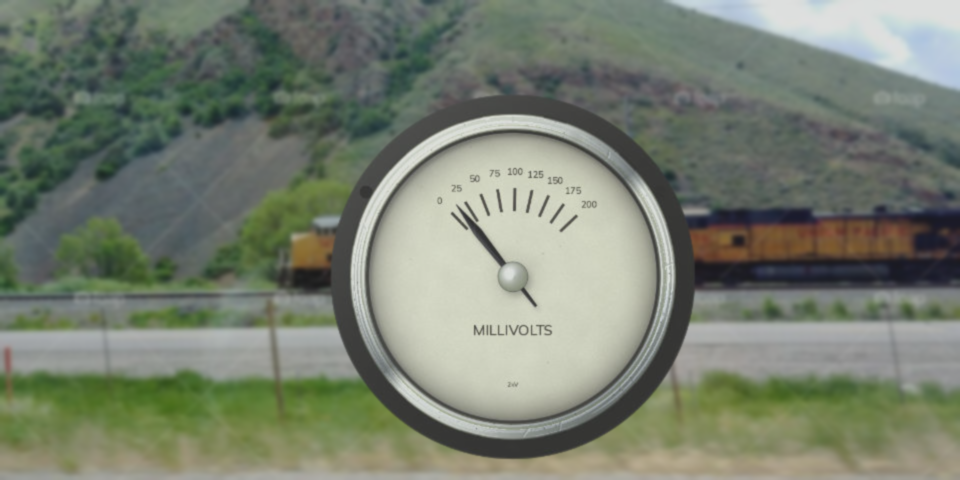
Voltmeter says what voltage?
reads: 12.5 mV
